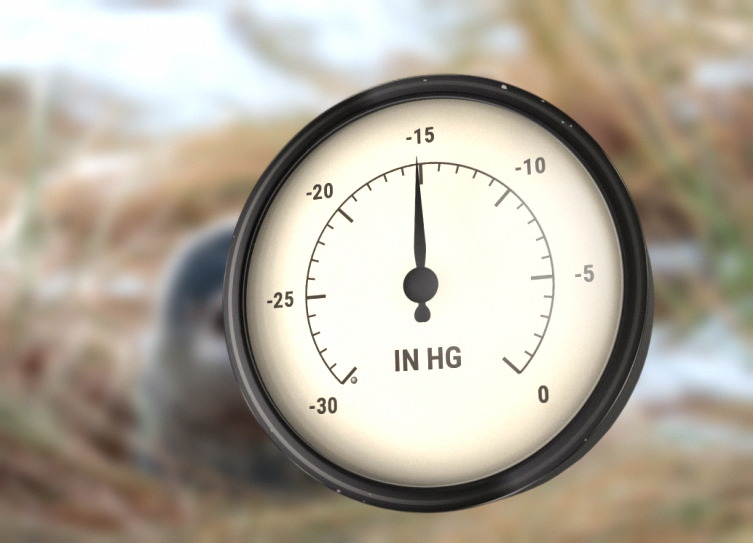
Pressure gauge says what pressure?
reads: -15 inHg
